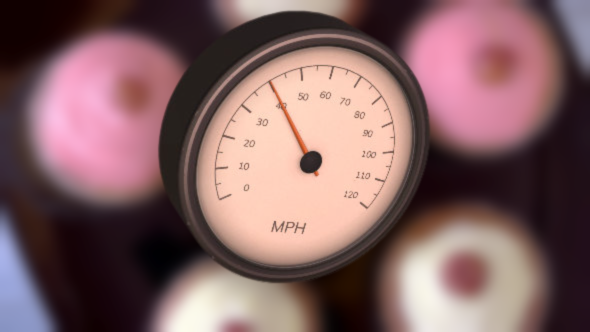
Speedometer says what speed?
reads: 40 mph
